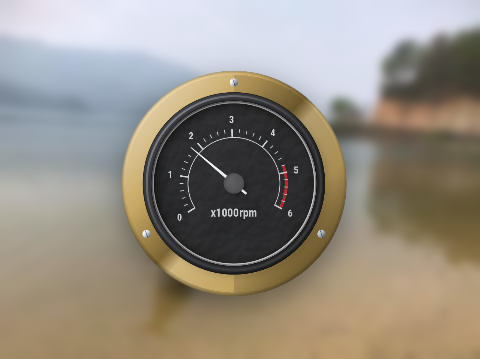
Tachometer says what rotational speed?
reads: 1800 rpm
